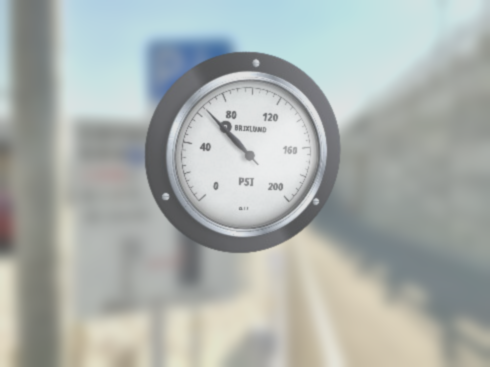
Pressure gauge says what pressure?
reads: 65 psi
